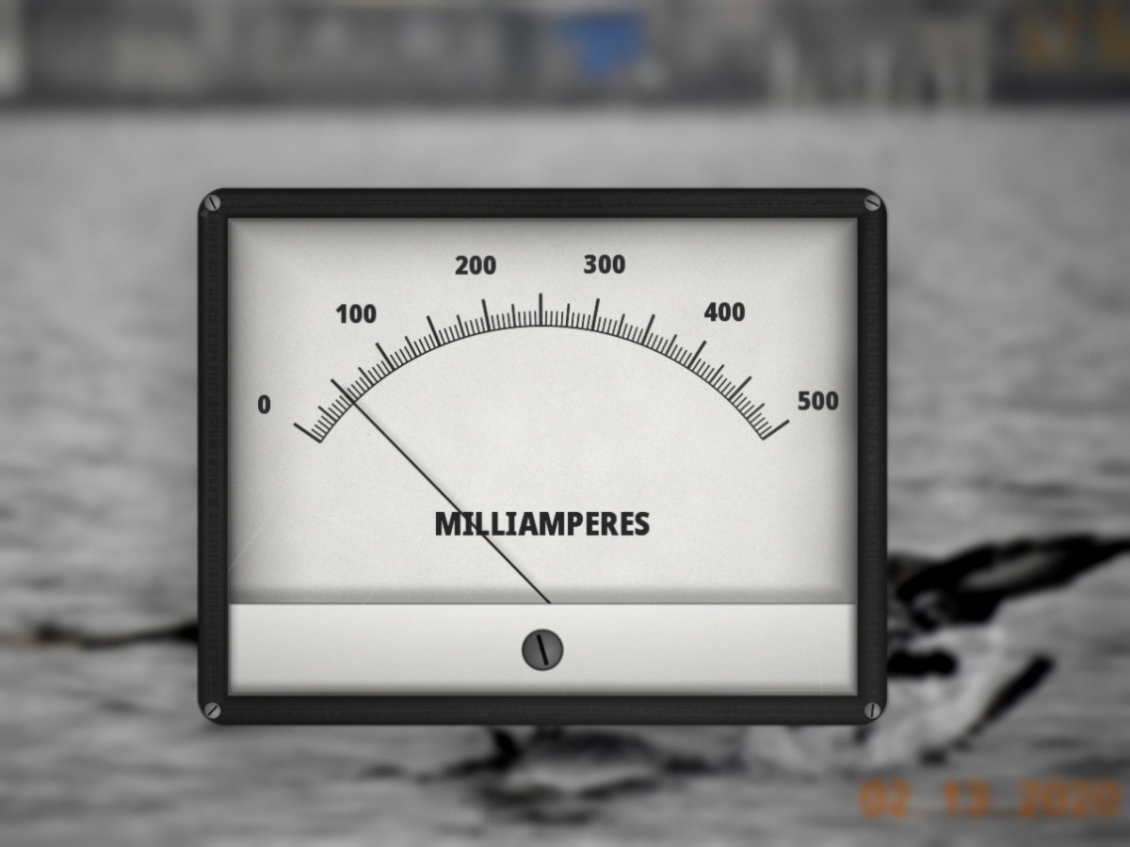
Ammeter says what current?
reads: 50 mA
